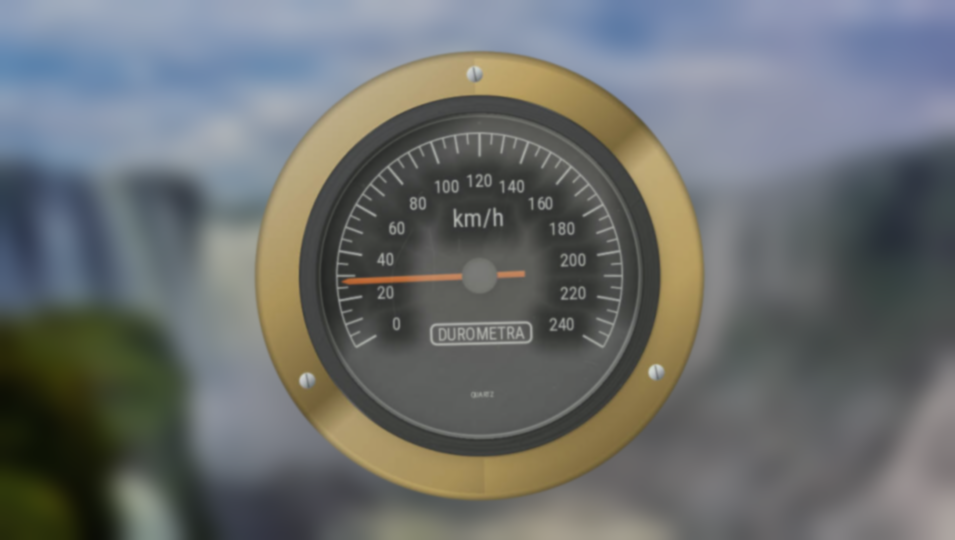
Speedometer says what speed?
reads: 27.5 km/h
